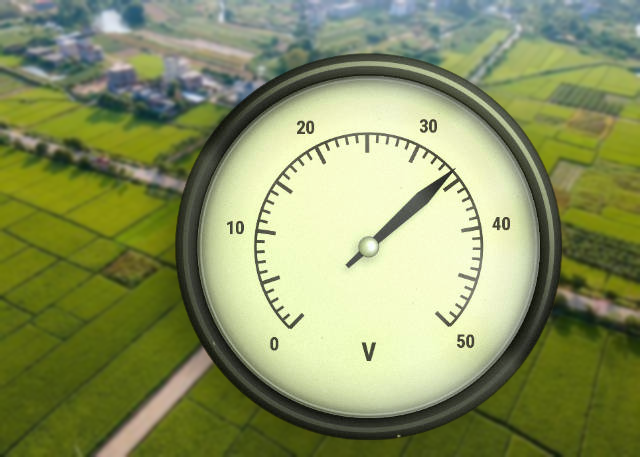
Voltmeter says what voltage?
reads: 34 V
